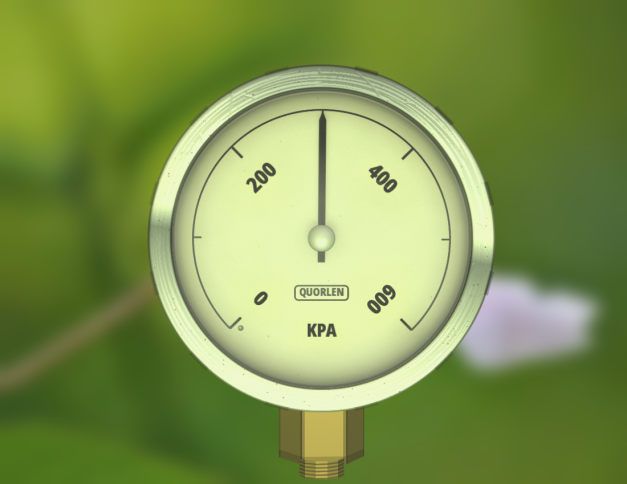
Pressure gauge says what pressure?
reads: 300 kPa
